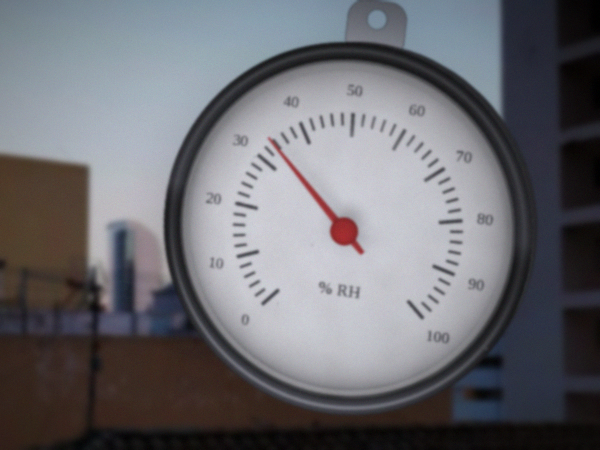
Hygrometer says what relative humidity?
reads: 34 %
